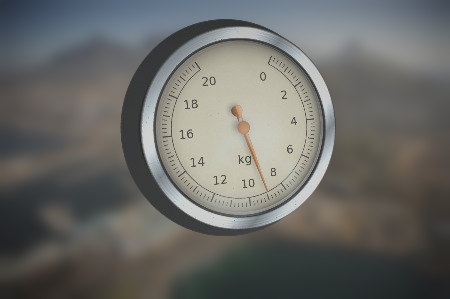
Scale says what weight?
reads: 9 kg
